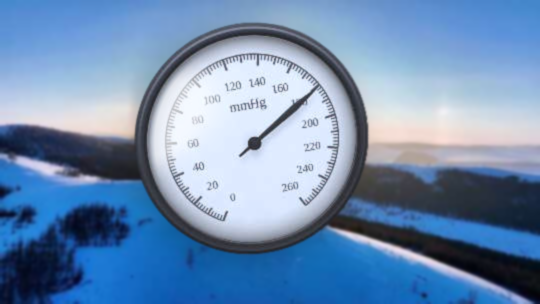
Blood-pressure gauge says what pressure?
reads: 180 mmHg
